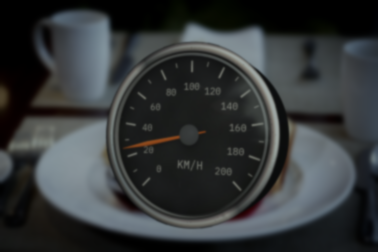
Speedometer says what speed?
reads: 25 km/h
